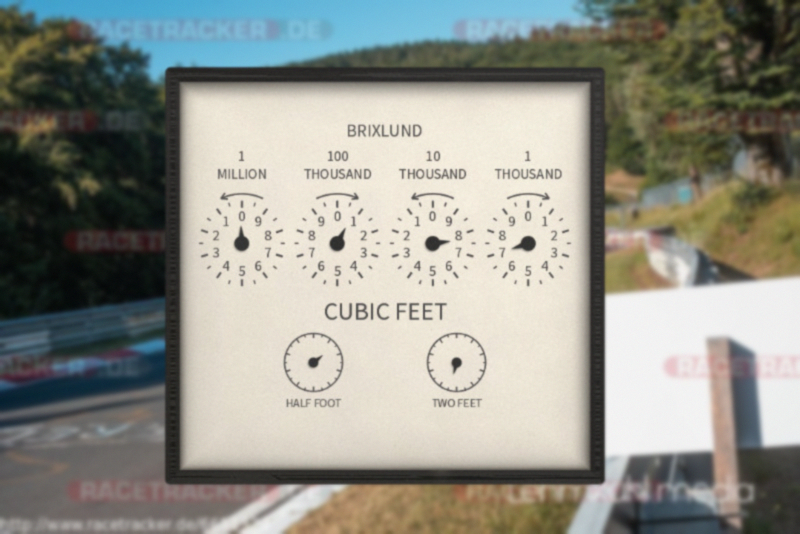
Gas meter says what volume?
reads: 7700 ft³
